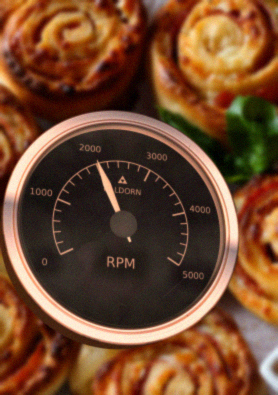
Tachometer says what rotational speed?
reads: 2000 rpm
